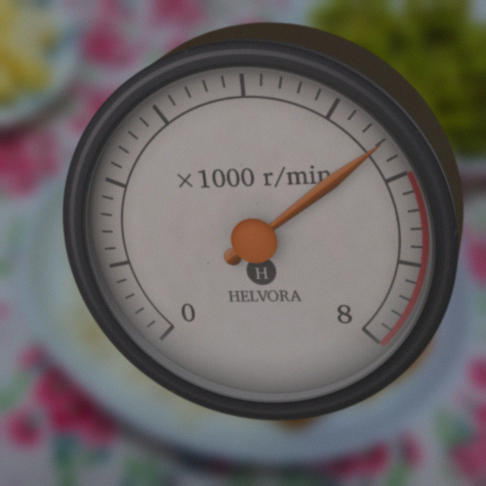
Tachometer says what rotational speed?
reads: 5600 rpm
